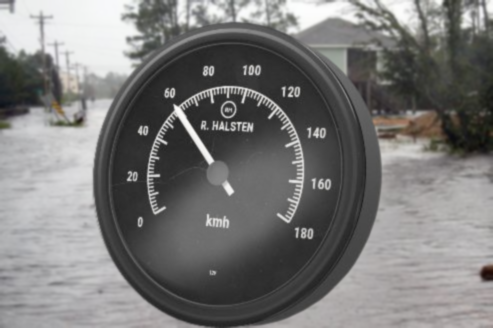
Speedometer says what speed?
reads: 60 km/h
